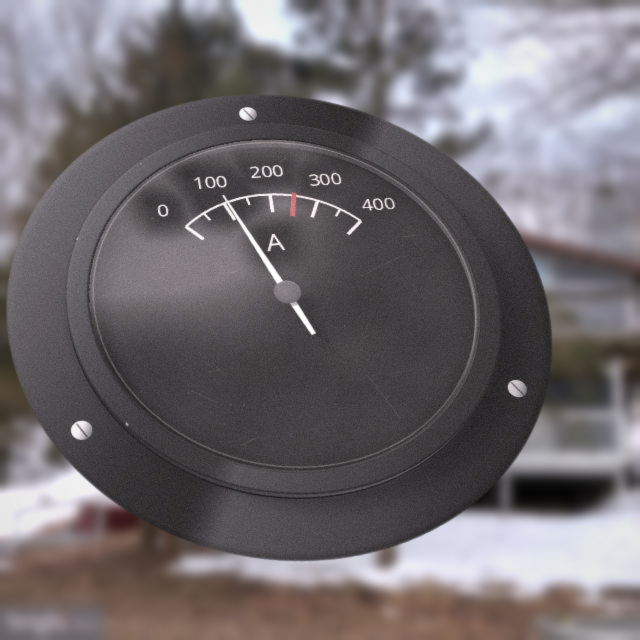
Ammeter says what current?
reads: 100 A
